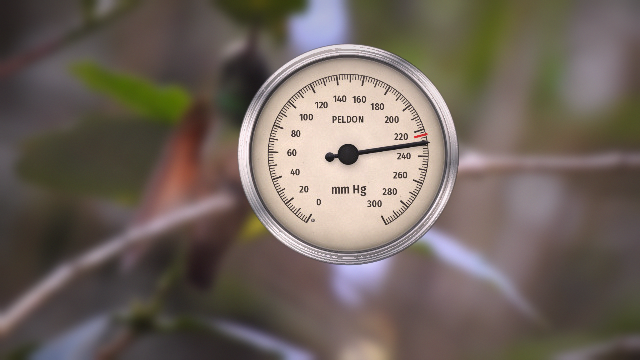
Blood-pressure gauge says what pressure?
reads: 230 mmHg
